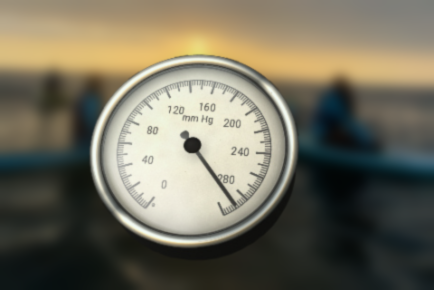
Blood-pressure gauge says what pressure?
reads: 290 mmHg
